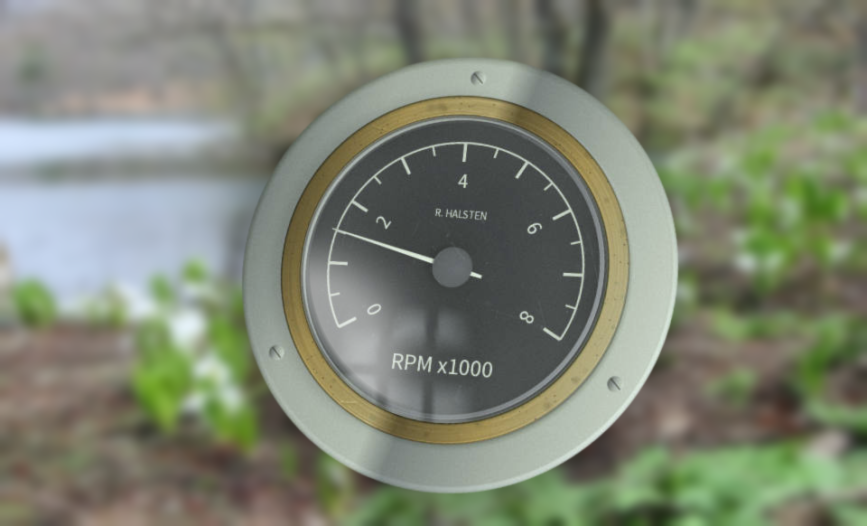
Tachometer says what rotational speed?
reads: 1500 rpm
